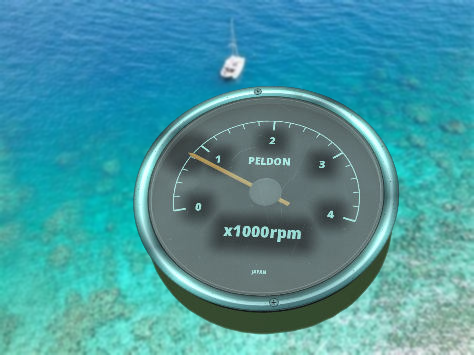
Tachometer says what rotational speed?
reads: 800 rpm
